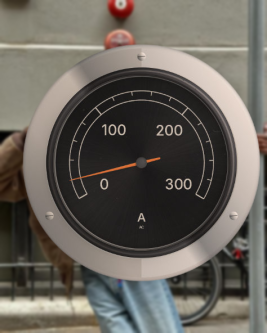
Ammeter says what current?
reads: 20 A
